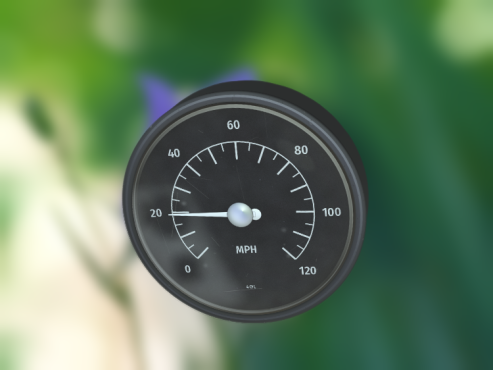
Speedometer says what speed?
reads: 20 mph
